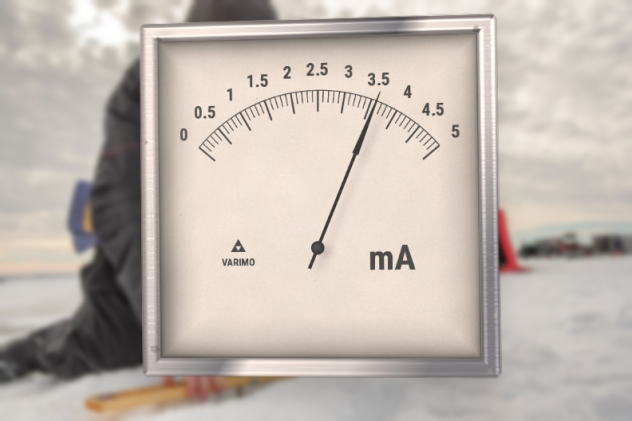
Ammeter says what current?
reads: 3.6 mA
